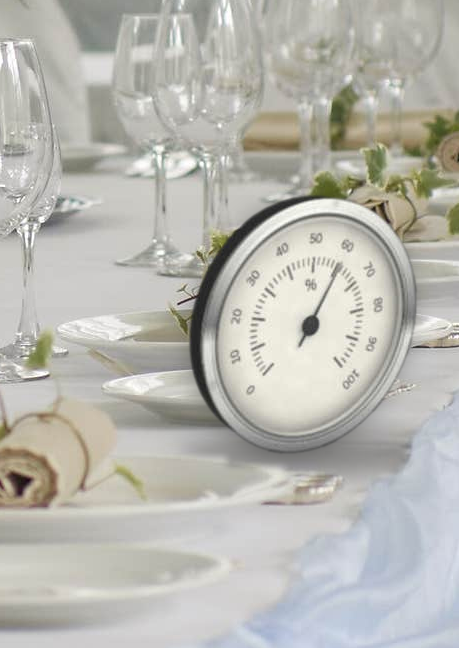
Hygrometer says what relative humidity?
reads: 60 %
